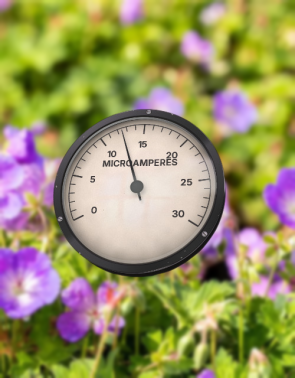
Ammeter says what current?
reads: 12.5 µA
